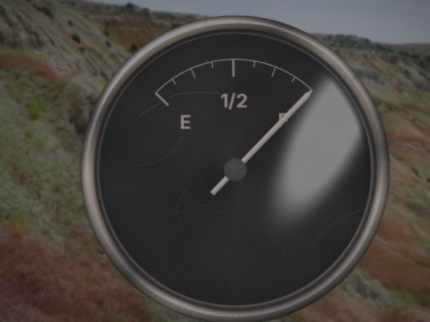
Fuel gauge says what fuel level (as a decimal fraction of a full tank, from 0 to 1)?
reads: 1
